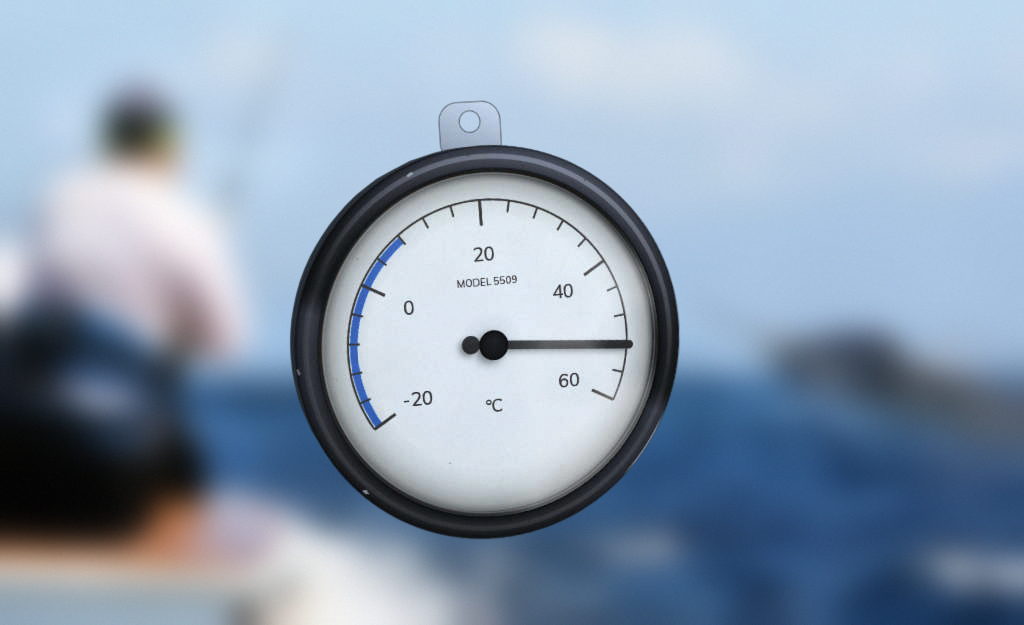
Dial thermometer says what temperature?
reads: 52 °C
